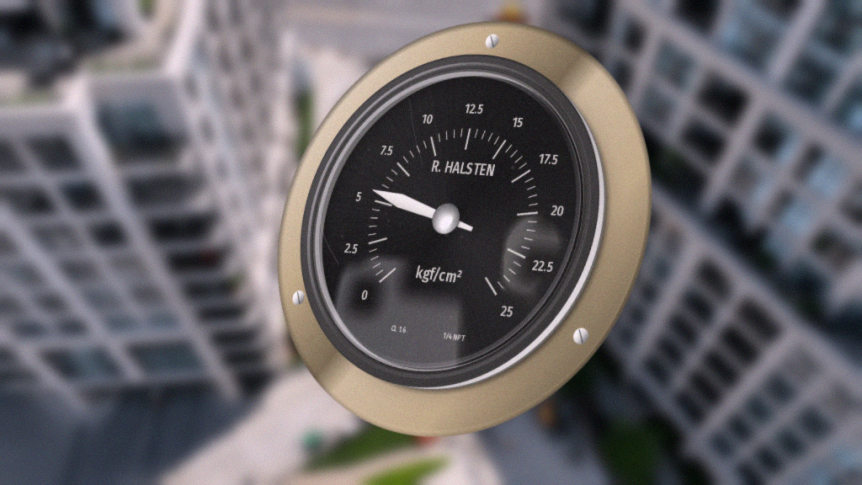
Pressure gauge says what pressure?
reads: 5.5 kg/cm²
